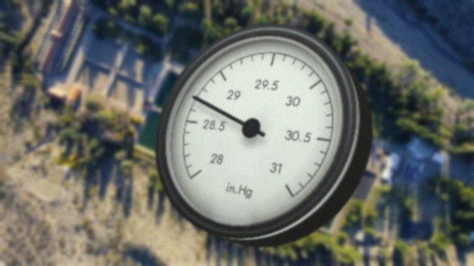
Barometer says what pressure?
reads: 28.7 inHg
